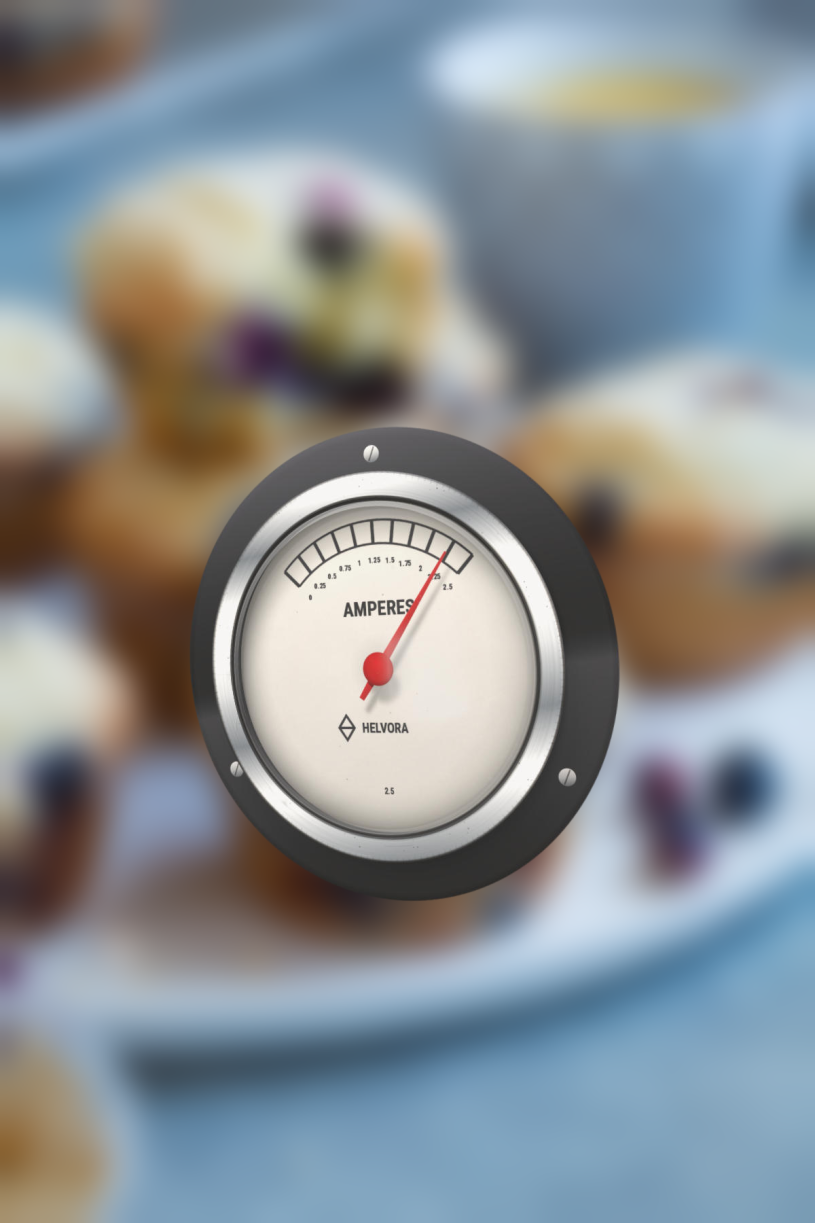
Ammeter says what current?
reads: 2.25 A
